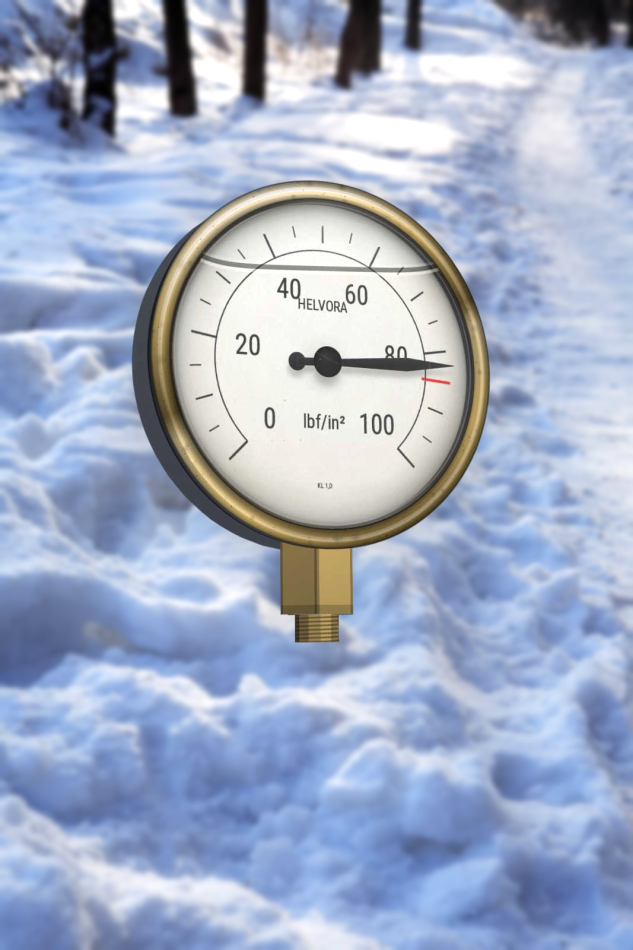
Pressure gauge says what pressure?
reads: 82.5 psi
